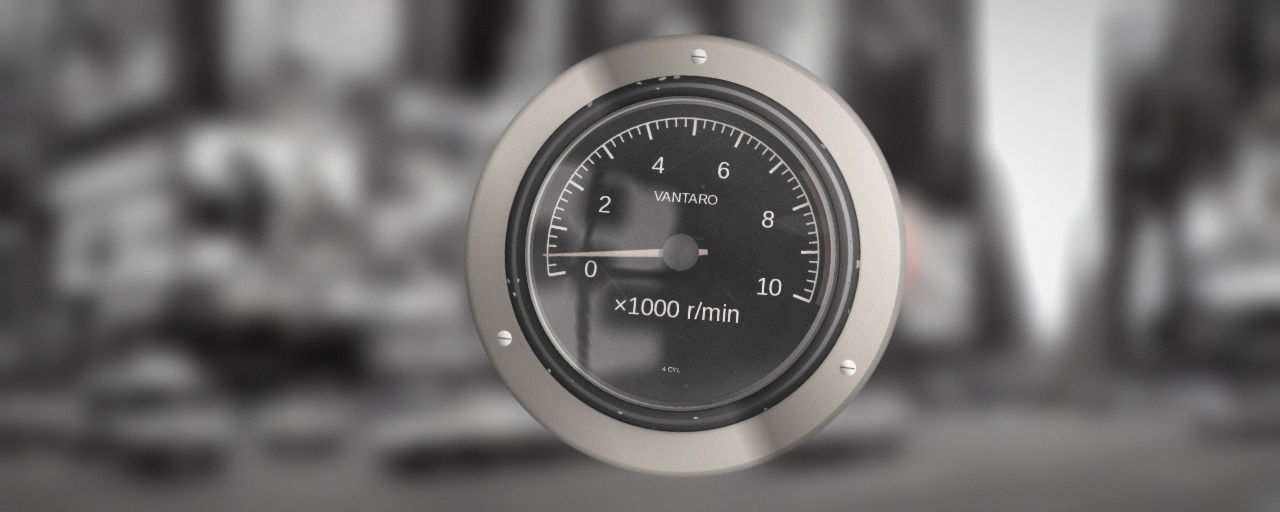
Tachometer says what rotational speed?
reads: 400 rpm
